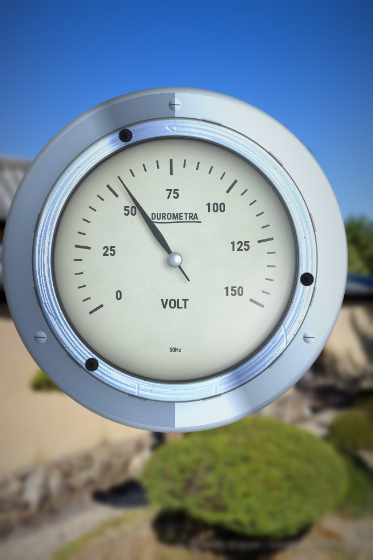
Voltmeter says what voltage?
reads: 55 V
